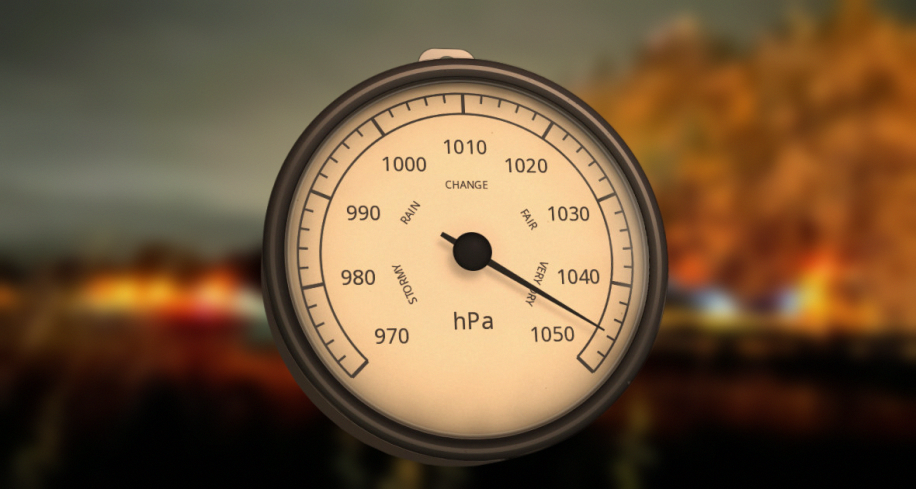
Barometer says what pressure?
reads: 1046 hPa
